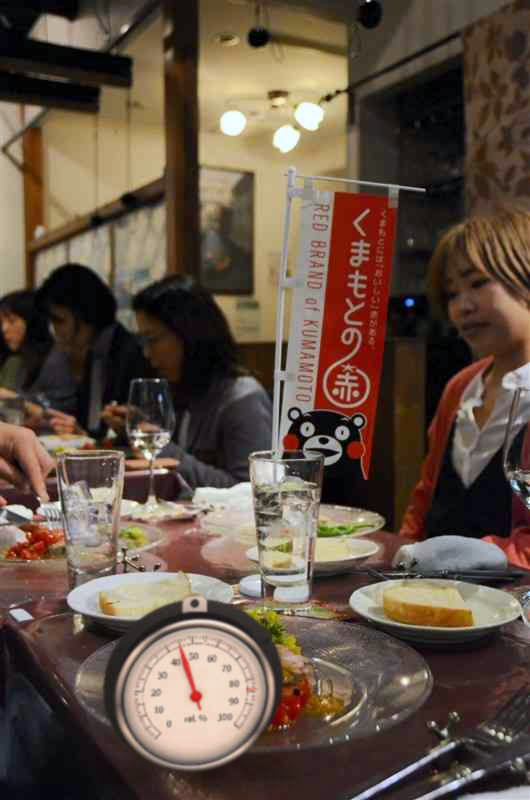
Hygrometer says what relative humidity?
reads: 45 %
